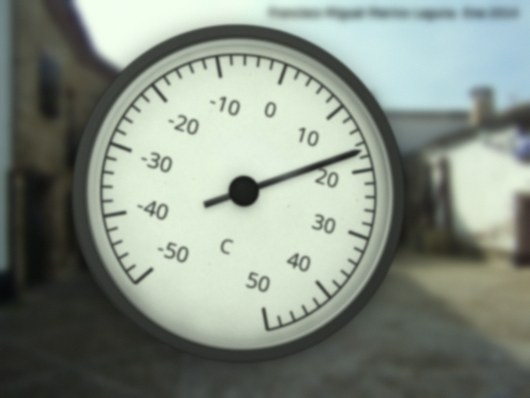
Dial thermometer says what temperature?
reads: 17 °C
